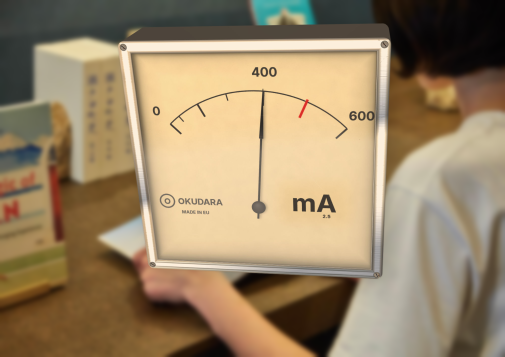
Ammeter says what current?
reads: 400 mA
